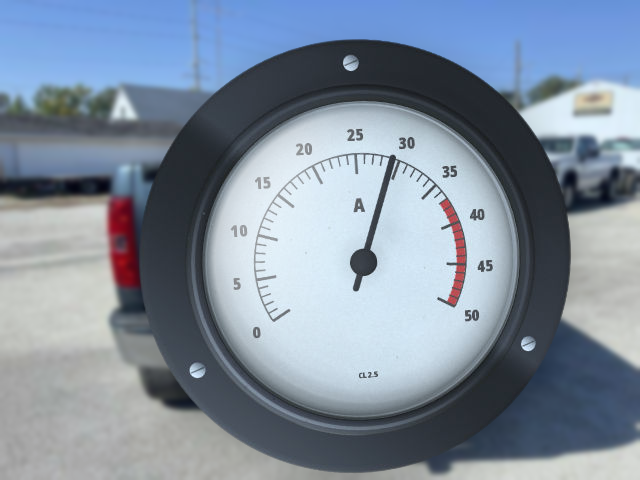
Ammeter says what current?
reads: 29 A
